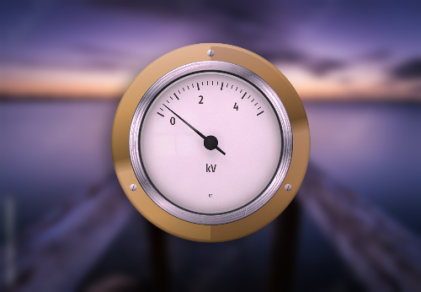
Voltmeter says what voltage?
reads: 0.4 kV
